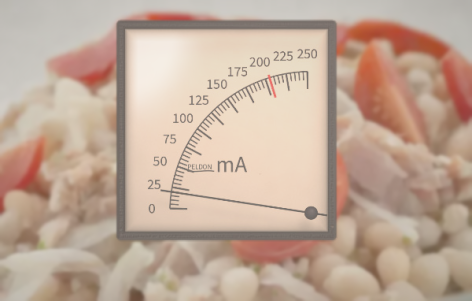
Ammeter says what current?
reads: 20 mA
